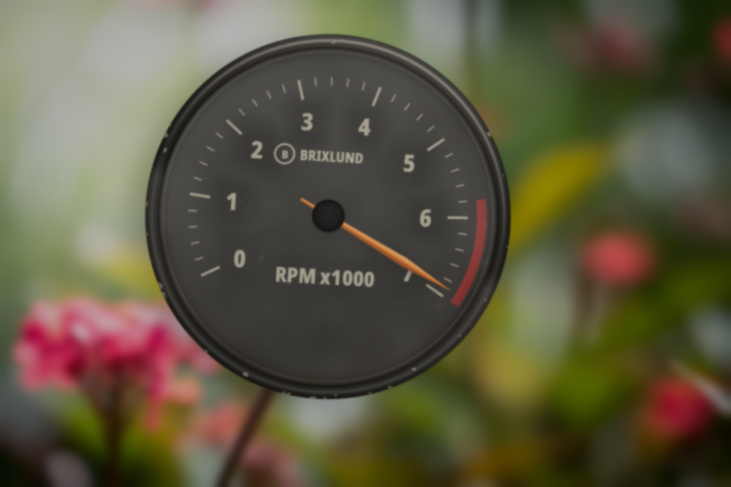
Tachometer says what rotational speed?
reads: 6900 rpm
